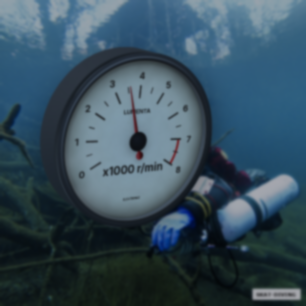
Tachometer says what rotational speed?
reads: 3500 rpm
